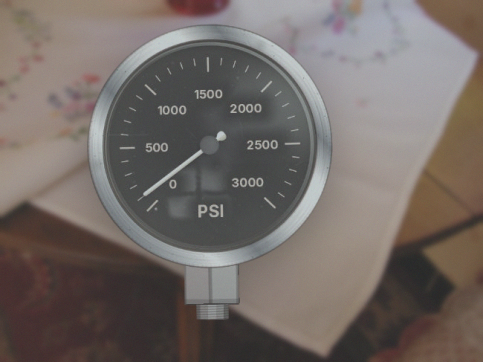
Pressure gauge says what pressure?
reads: 100 psi
